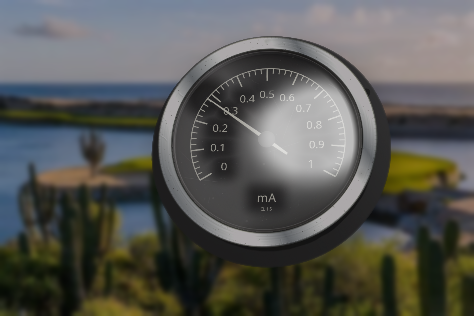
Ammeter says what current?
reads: 0.28 mA
